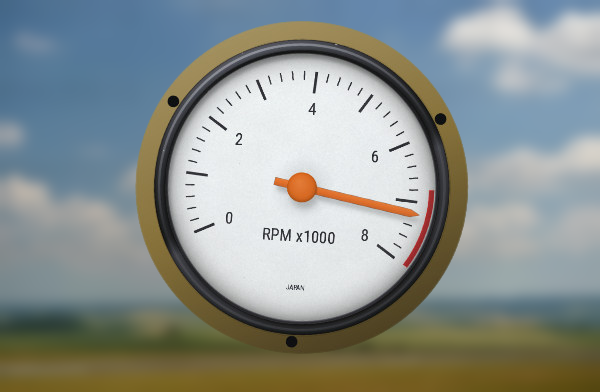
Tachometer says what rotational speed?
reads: 7200 rpm
